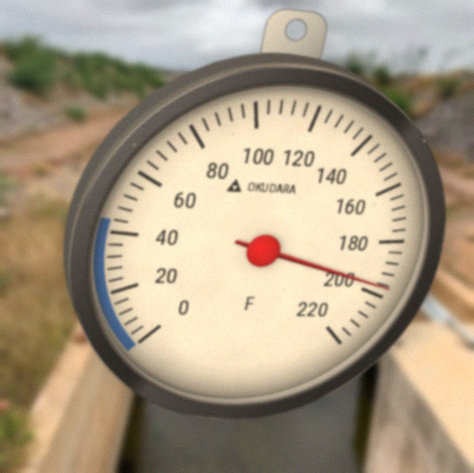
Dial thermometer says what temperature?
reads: 196 °F
